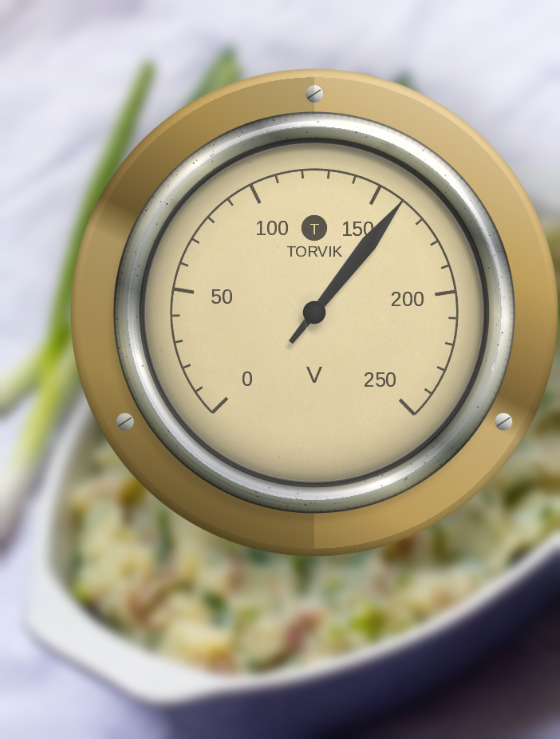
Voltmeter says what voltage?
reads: 160 V
